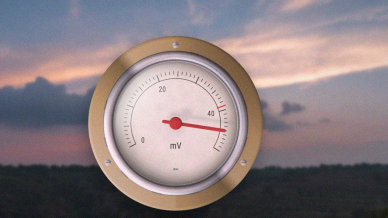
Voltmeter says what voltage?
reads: 45 mV
